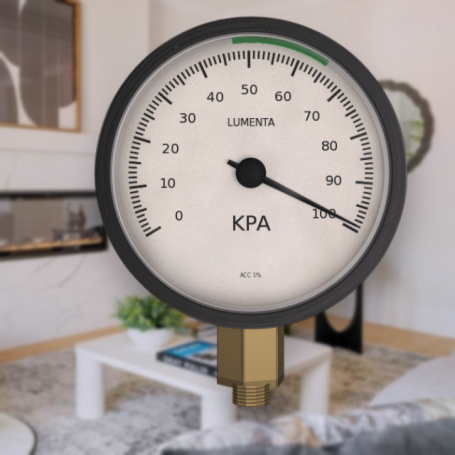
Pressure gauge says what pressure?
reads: 99 kPa
